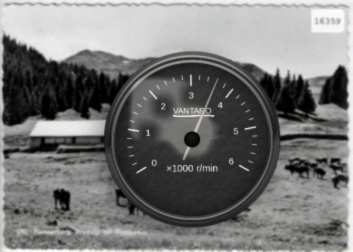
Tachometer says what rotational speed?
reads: 3600 rpm
